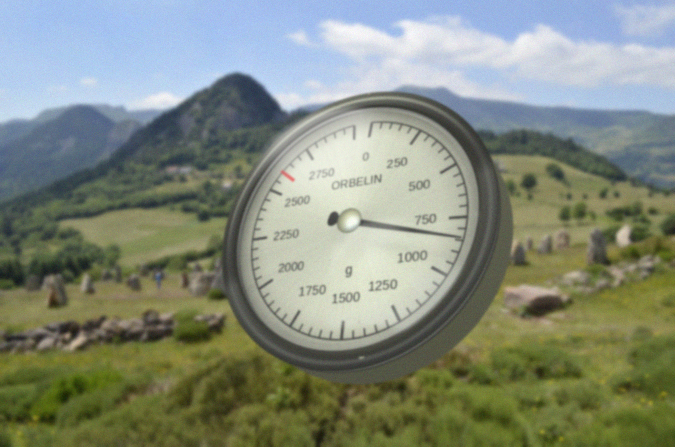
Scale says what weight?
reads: 850 g
